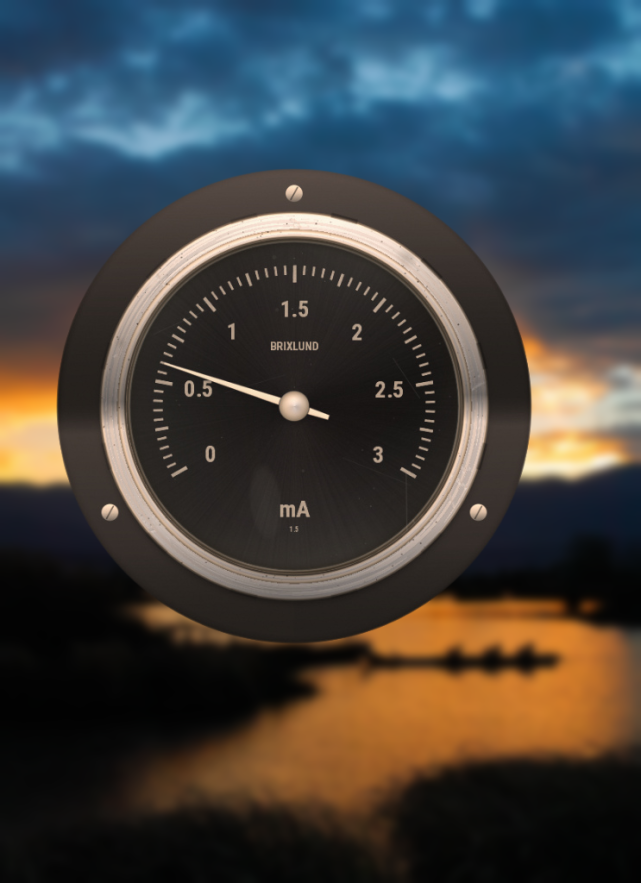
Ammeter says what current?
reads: 0.6 mA
